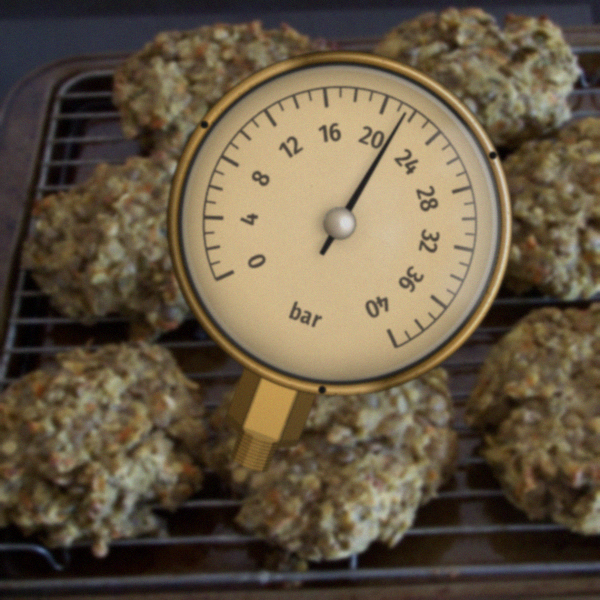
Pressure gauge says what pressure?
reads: 21.5 bar
